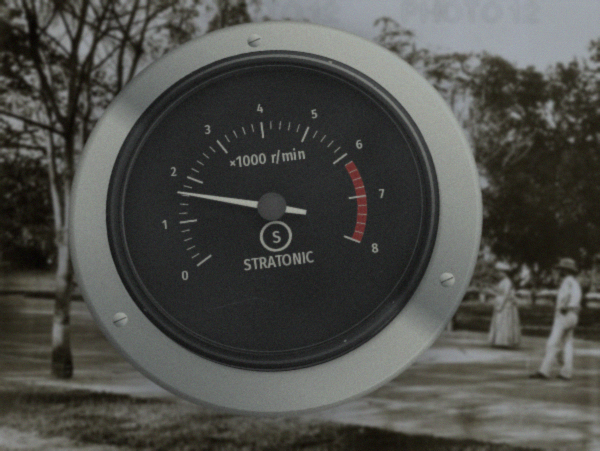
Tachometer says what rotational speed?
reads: 1600 rpm
